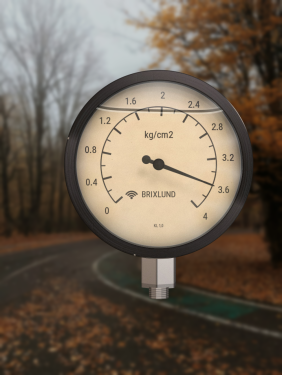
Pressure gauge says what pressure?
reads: 3.6 kg/cm²
